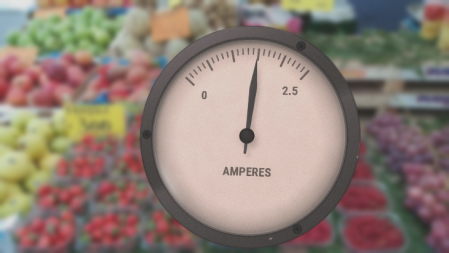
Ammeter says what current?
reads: 1.5 A
